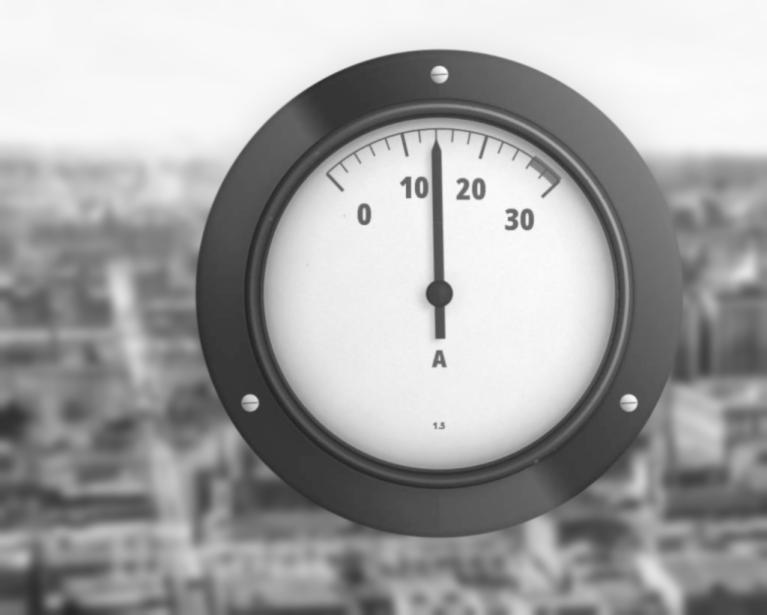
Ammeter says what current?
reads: 14 A
